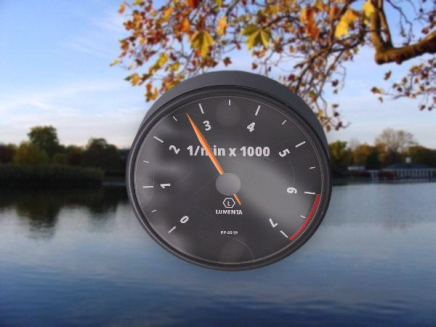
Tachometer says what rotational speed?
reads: 2750 rpm
